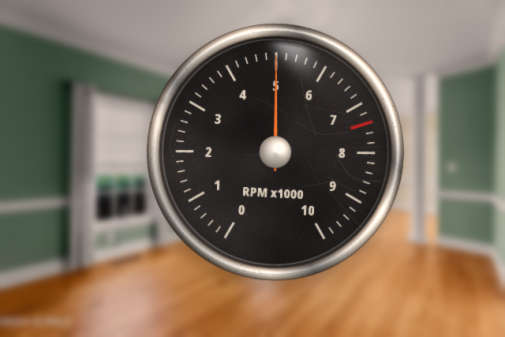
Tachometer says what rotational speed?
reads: 5000 rpm
